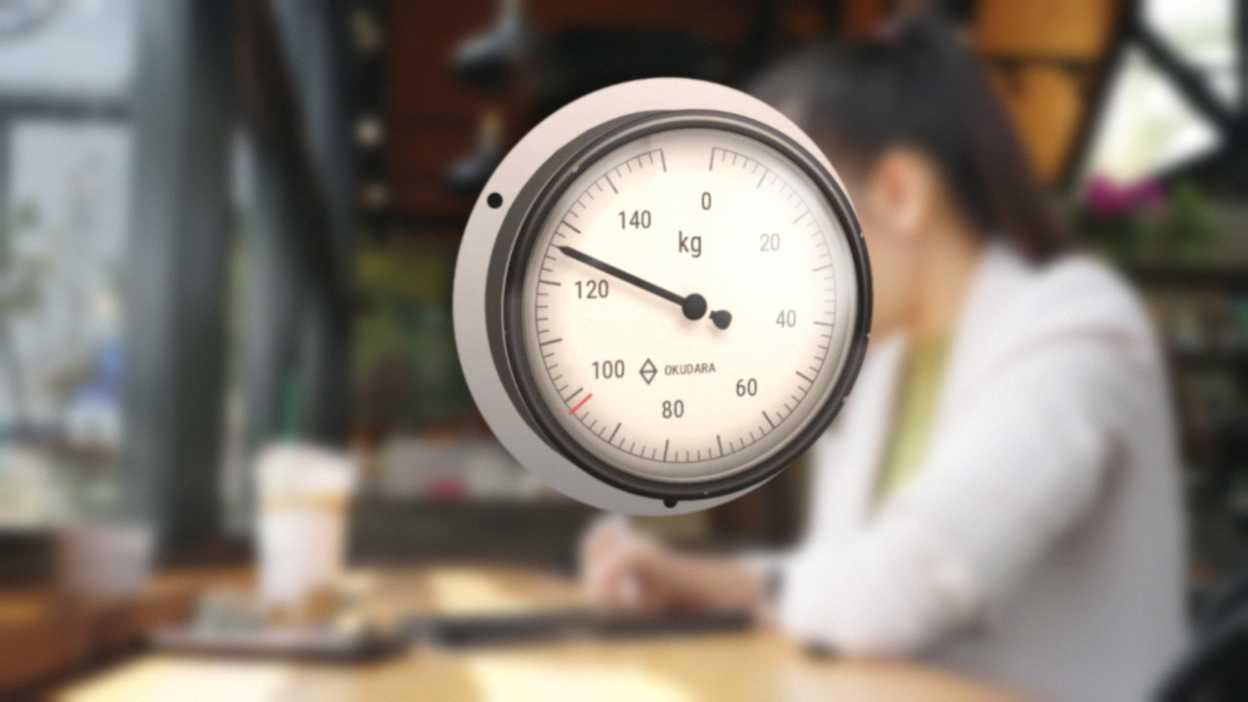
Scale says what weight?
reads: 126 kg
